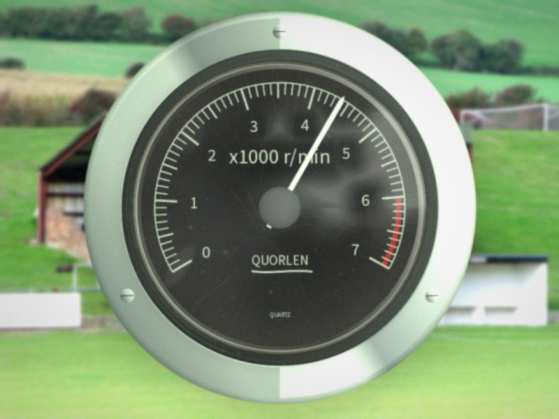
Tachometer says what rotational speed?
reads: 4400 rpm
